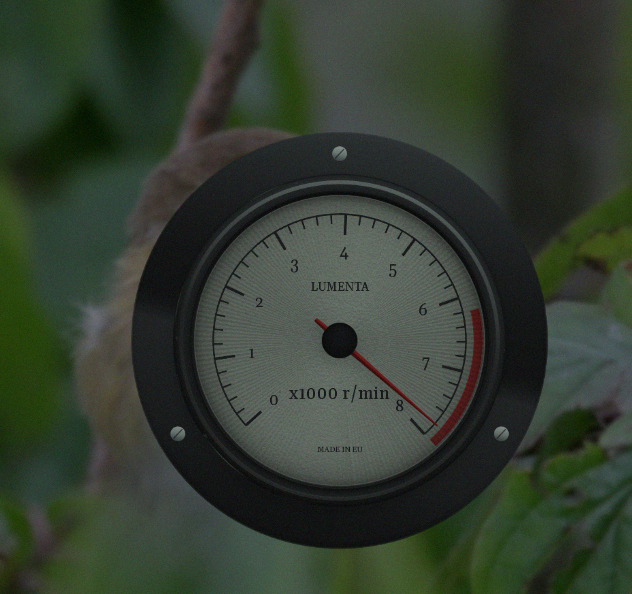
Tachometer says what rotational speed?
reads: 7800 rpm
